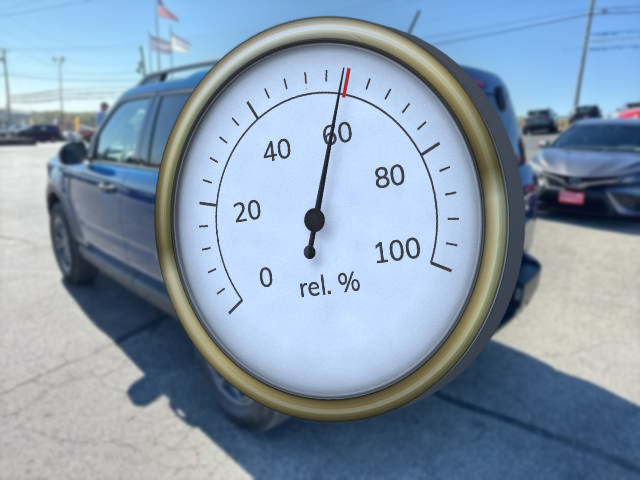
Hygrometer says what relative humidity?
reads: 60 %
